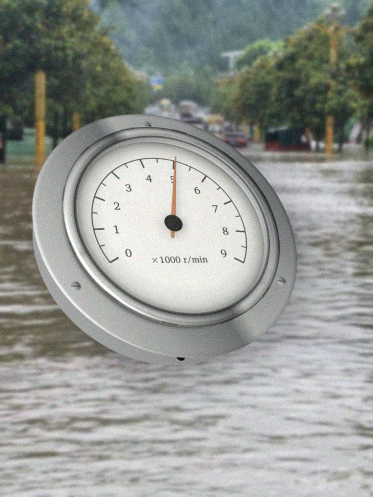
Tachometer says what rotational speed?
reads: 5000 rpm
